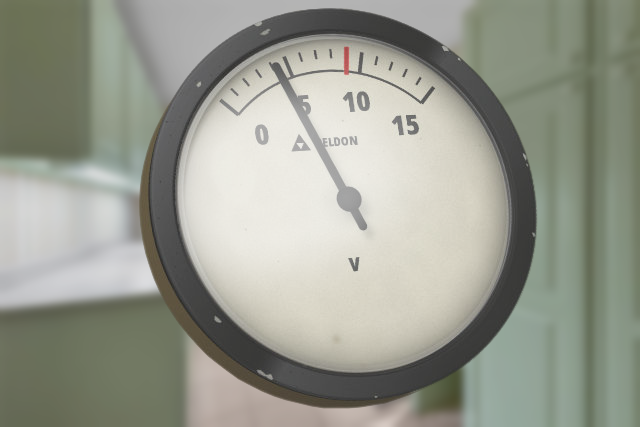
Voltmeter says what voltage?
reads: 4 V
